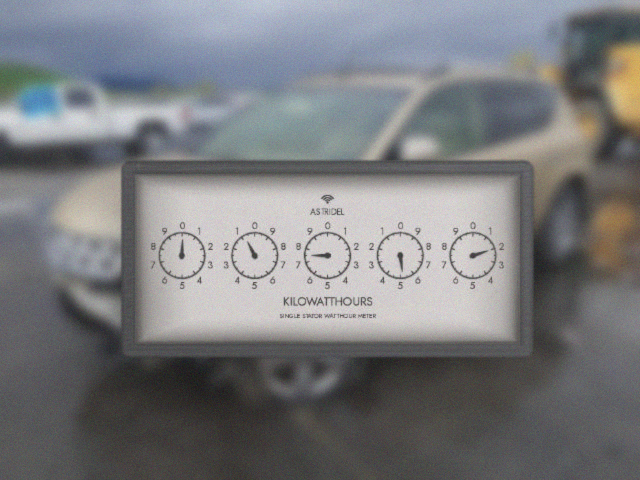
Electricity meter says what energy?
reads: 752 kWh
